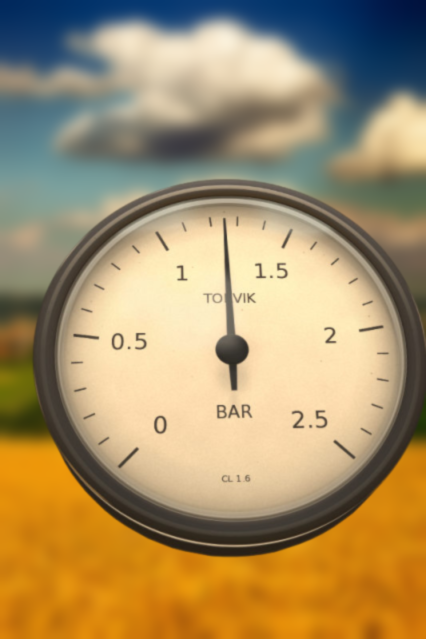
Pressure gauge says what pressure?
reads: 1.25 bar
